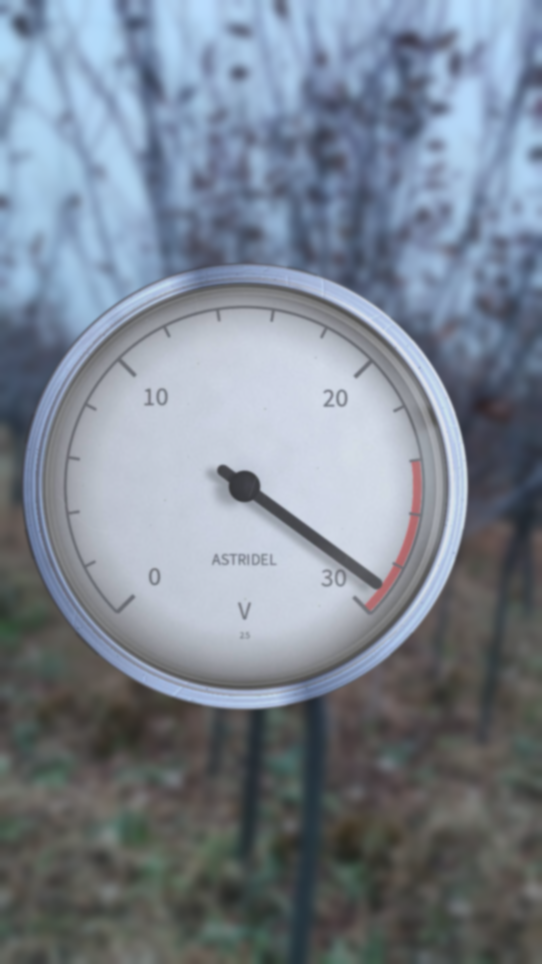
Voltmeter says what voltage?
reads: 29 V
